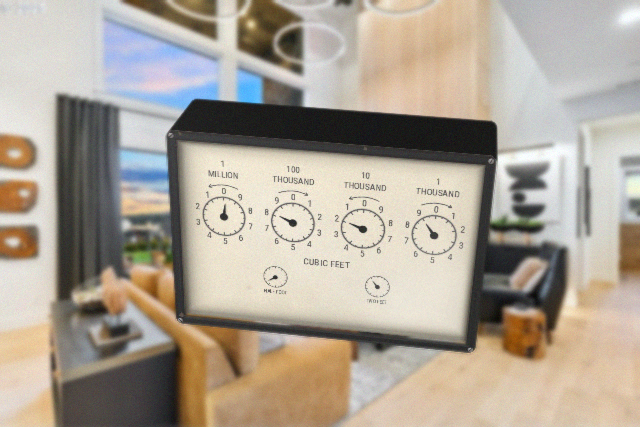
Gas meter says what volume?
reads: 981900 ft³
